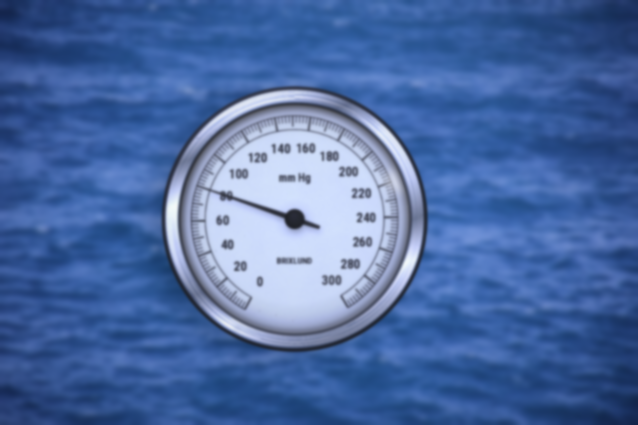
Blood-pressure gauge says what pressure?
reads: 80 mmHg
